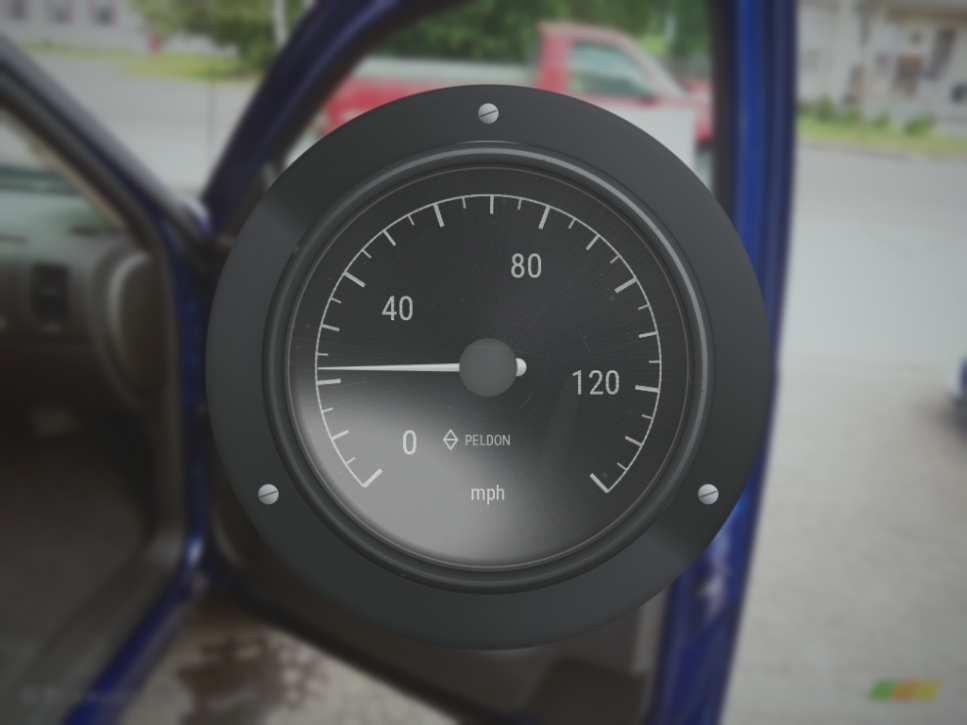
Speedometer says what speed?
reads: 22.5 mph
